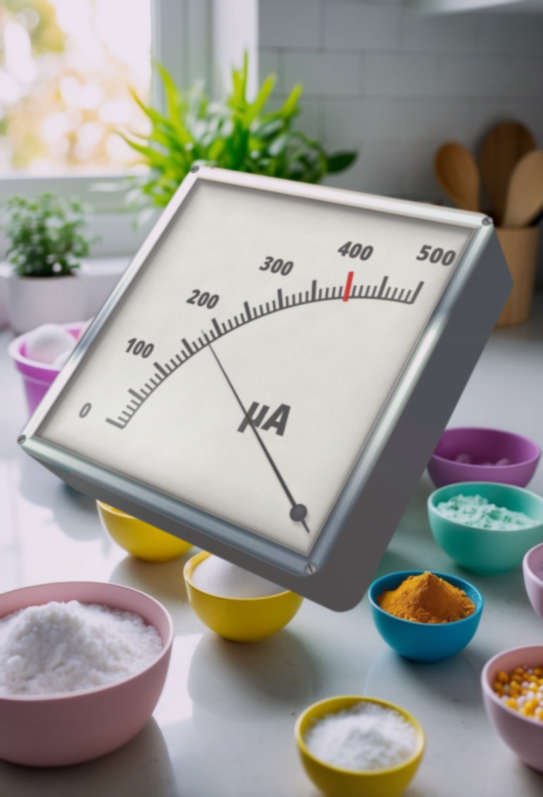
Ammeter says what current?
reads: 180 µA
